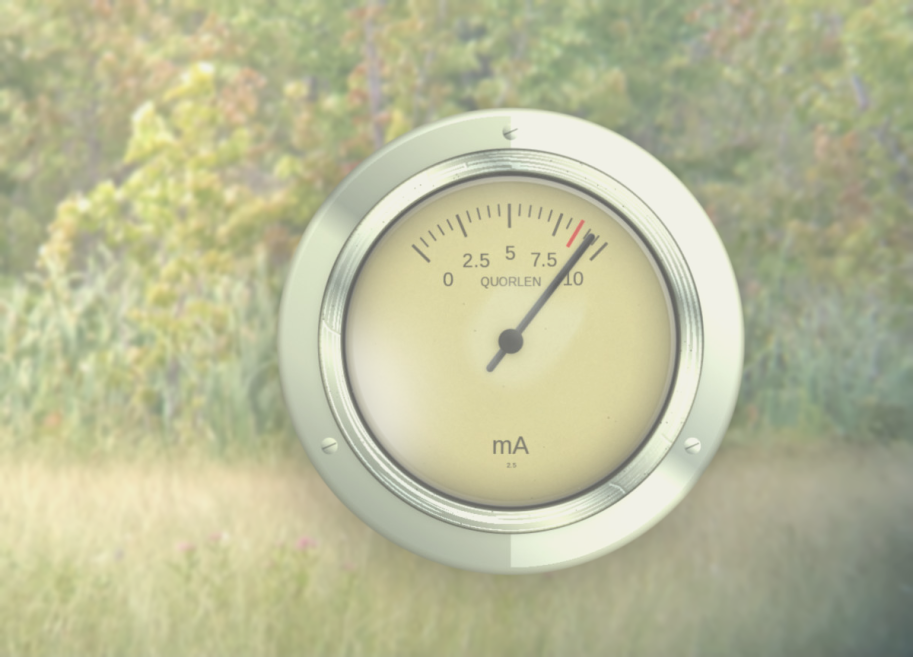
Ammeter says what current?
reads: 9.25 mA
